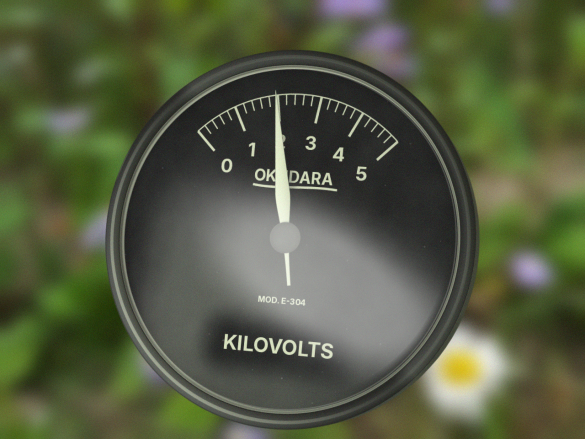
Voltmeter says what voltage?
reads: 2 kV
